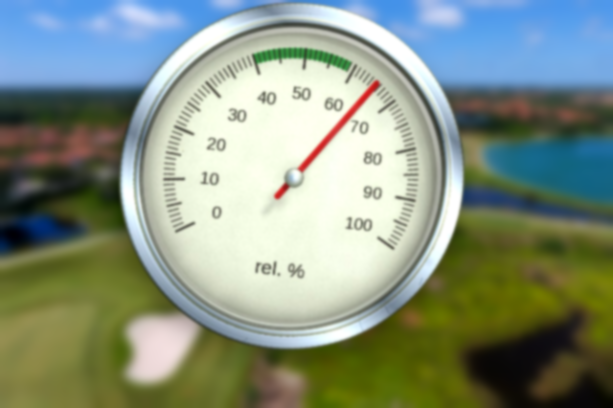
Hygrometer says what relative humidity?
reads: 65 %
